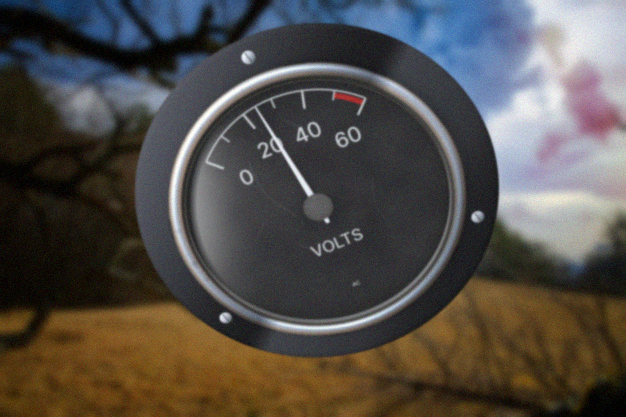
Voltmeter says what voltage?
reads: 25 V
